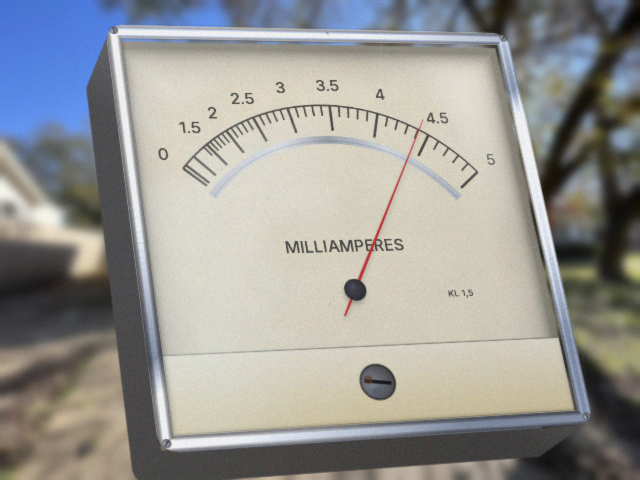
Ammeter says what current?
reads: 4.4 mA
